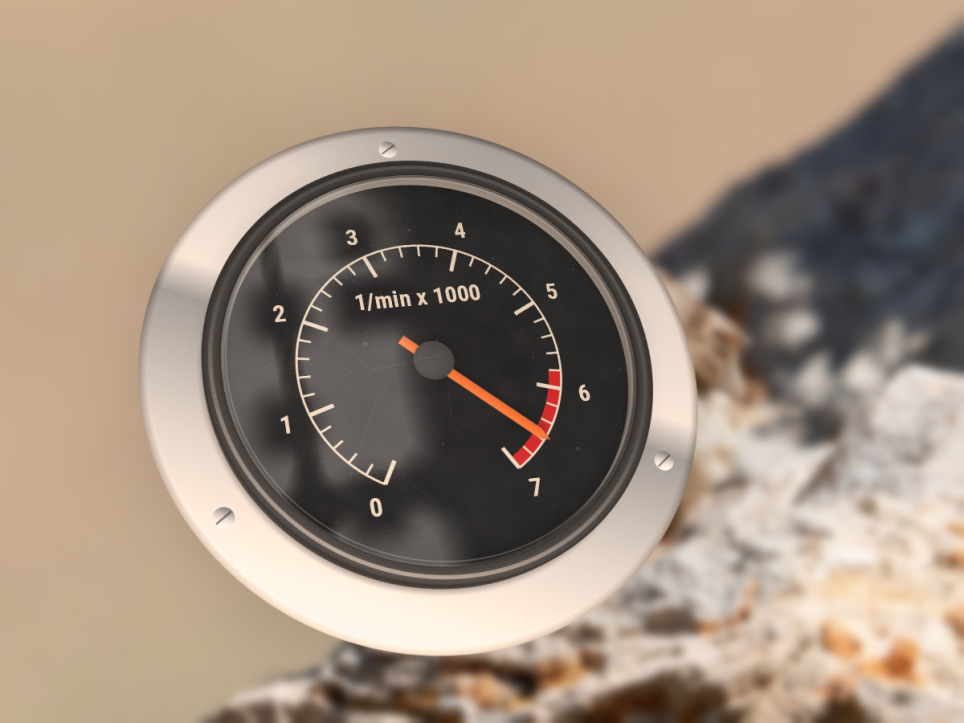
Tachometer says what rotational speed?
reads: 6600 rpm
